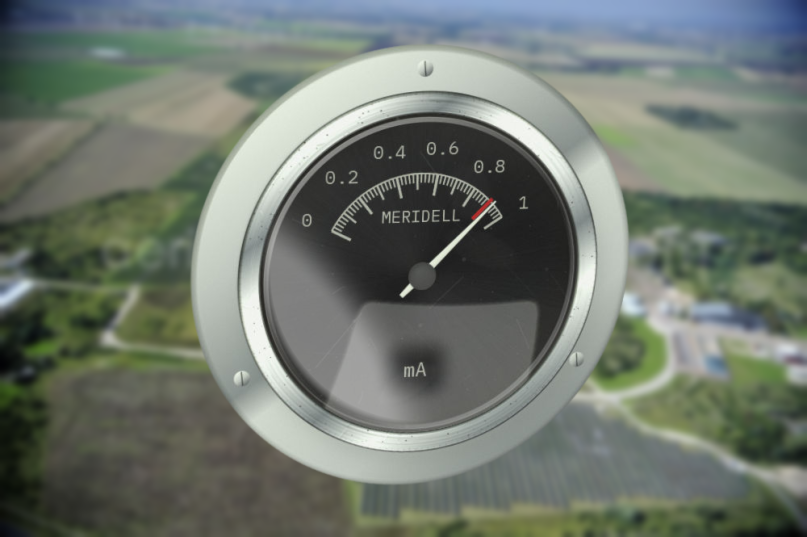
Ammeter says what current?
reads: 0.9 mA
